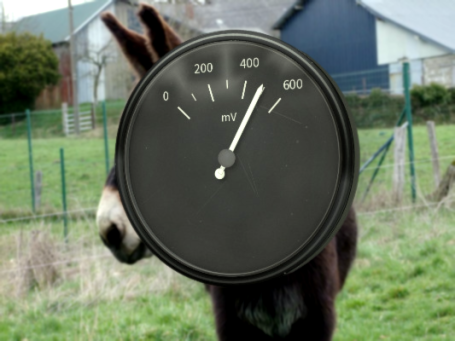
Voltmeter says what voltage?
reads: 500 mV
